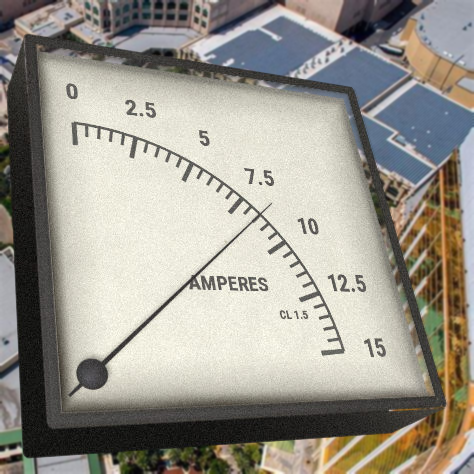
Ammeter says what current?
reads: 8.5 A
